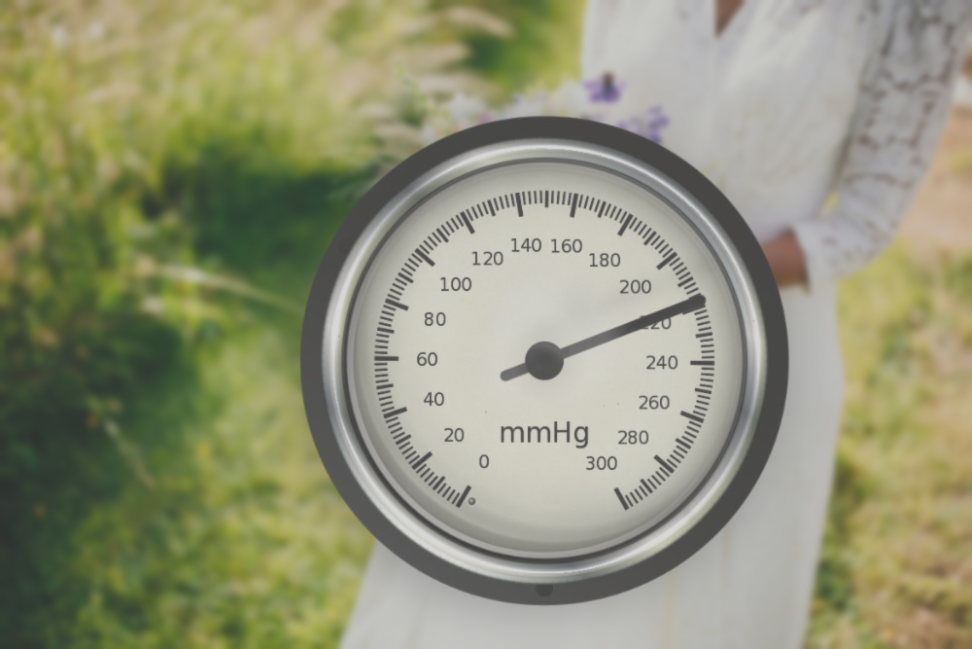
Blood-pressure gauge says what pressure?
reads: 218 mmHg
